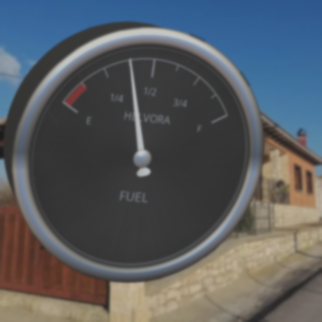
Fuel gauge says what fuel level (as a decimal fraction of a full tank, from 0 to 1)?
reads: 0.375
